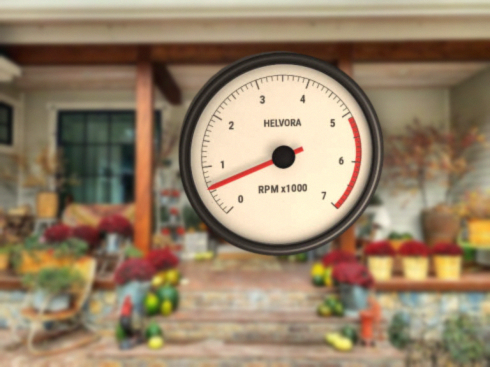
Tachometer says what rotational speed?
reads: 600 rpm
